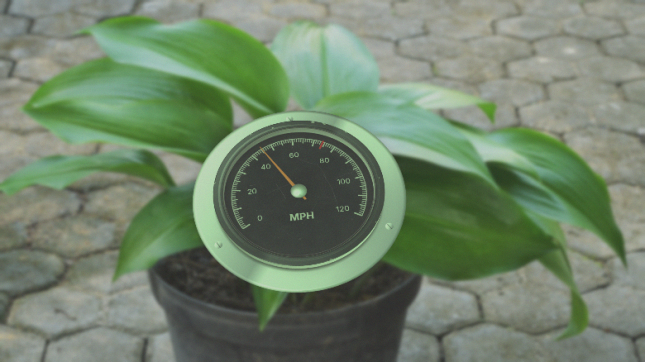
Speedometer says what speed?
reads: 45 mph
